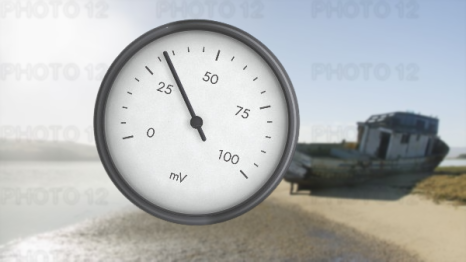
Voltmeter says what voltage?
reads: 32.5 mV
